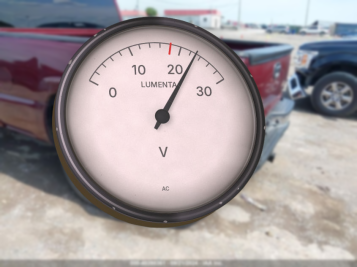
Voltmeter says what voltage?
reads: 23 V
